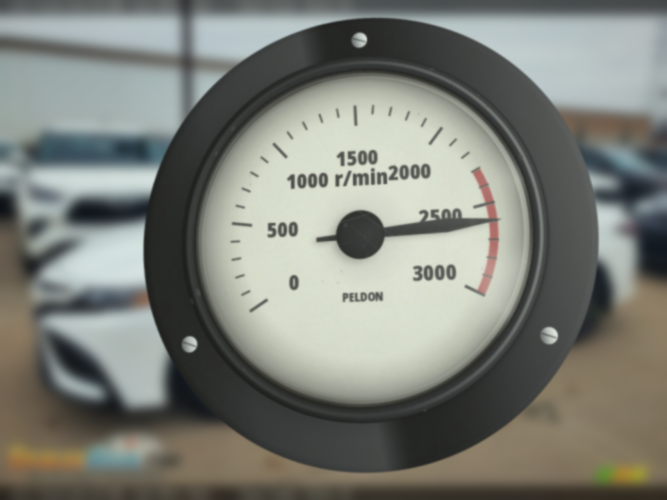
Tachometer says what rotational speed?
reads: 2600 rpm
